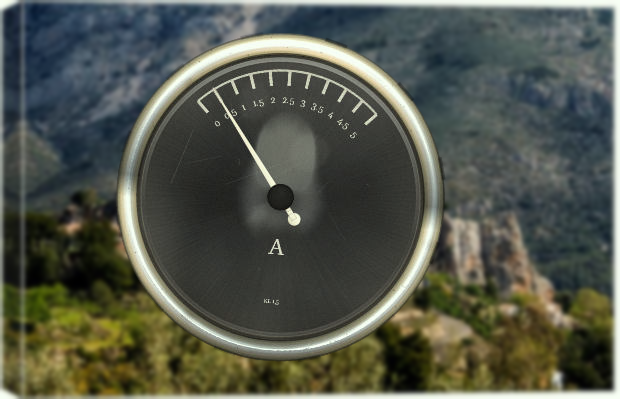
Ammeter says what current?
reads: 0.5 A
